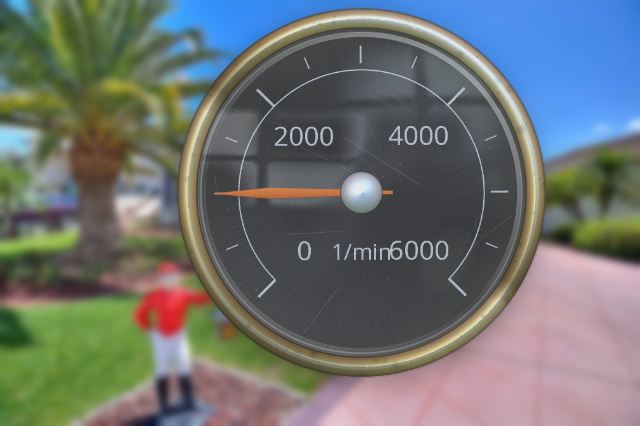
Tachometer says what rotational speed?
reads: 1000 rpm
